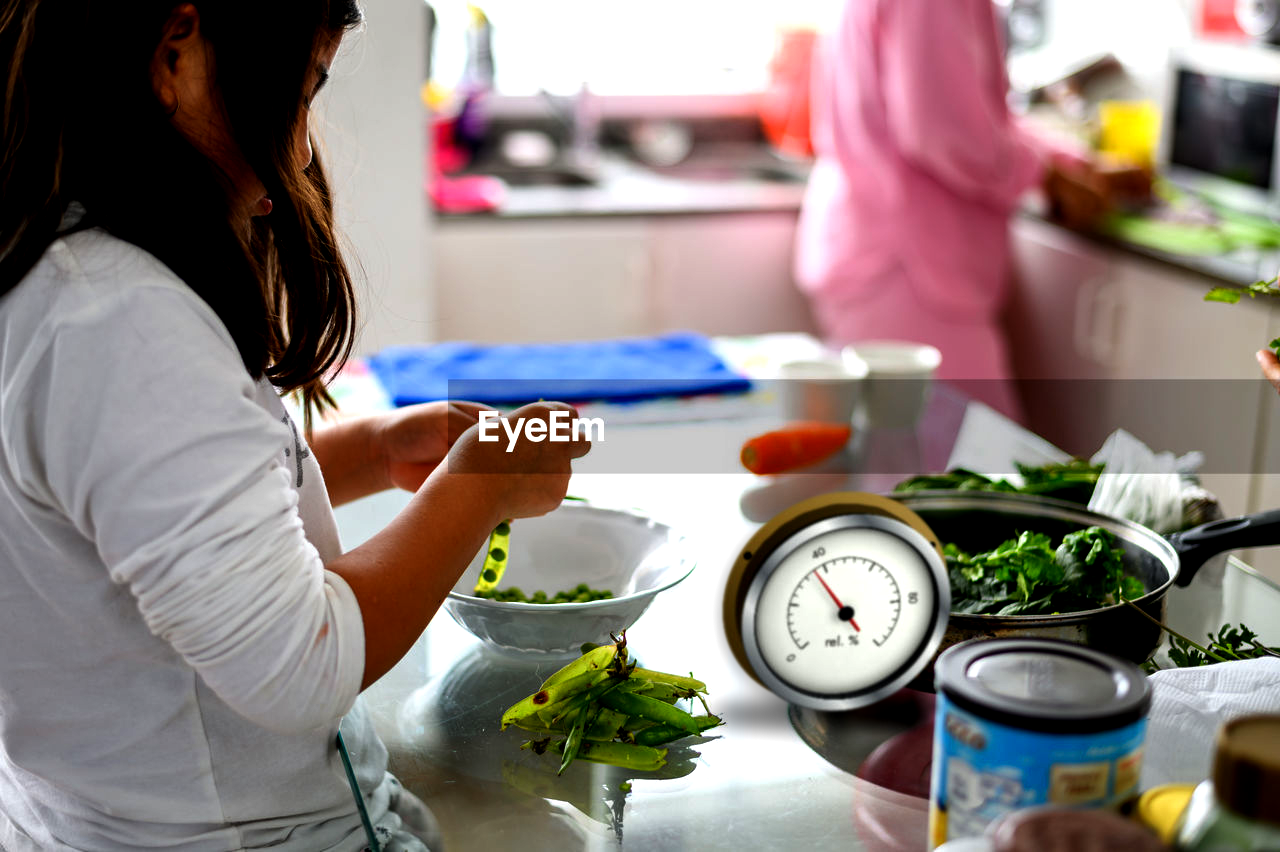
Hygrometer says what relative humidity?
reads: 36 %
